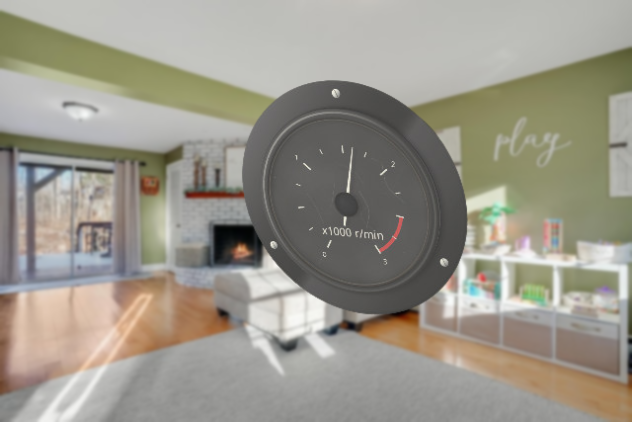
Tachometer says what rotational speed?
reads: 1625 rpm
